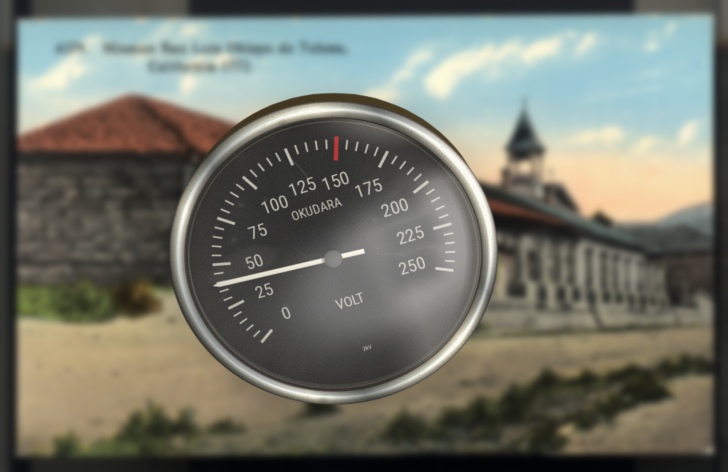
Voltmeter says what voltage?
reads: 40 V
